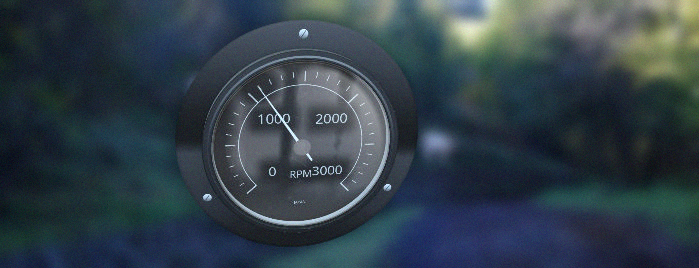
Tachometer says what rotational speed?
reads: 1100 rpm
